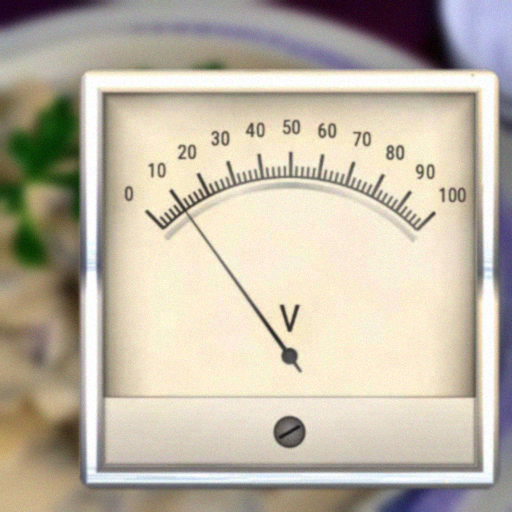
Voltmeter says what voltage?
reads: 10 V
